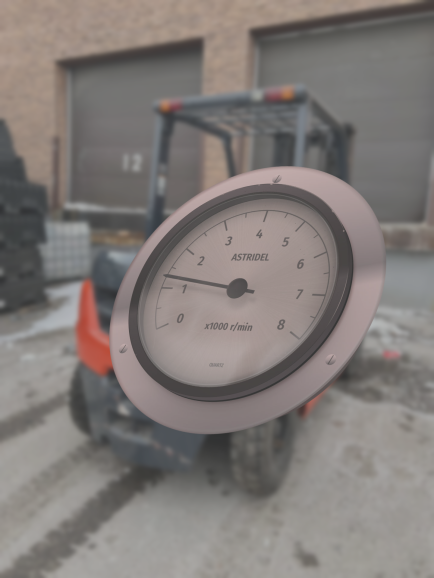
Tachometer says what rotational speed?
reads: 1250 rpm
